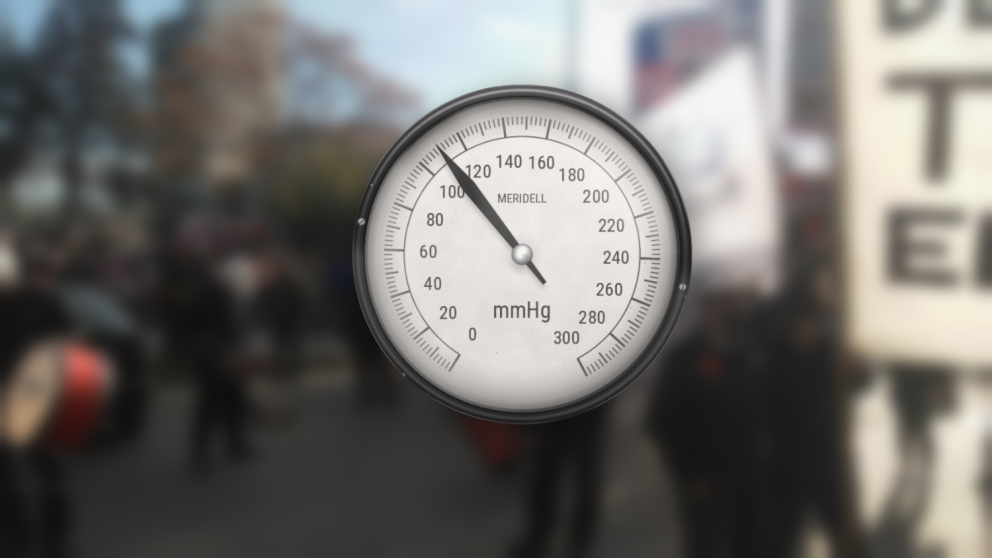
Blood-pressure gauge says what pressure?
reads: 110 mmHg
